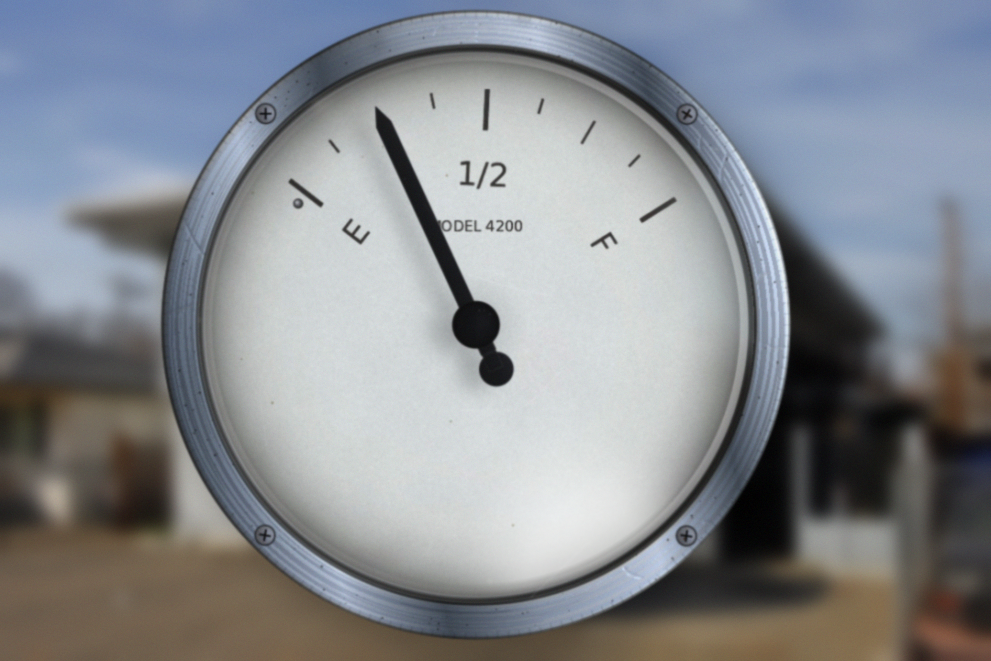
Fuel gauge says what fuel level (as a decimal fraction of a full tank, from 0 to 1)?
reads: 0.25
